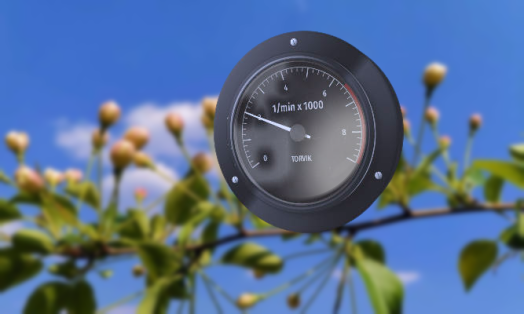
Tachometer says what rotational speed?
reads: 2000 rpm
